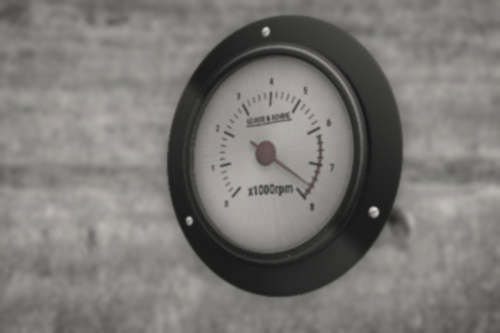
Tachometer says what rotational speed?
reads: 7600 rpm
